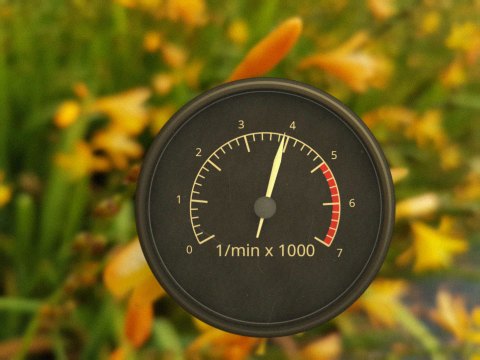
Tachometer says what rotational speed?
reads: 3900 rpm
